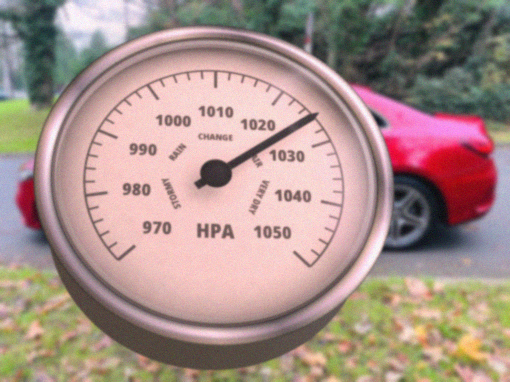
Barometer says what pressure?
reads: 1026 hPa
